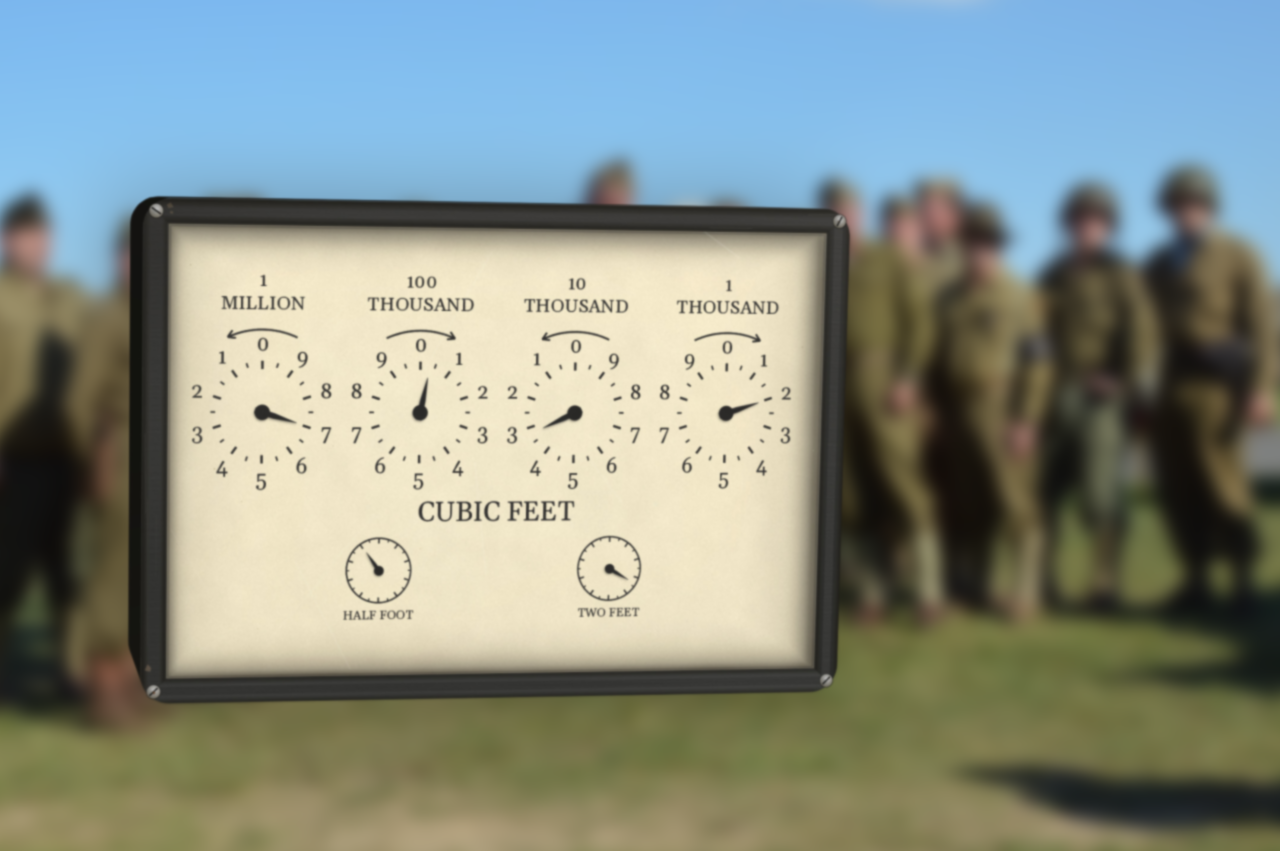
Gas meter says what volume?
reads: 703200 ft³
